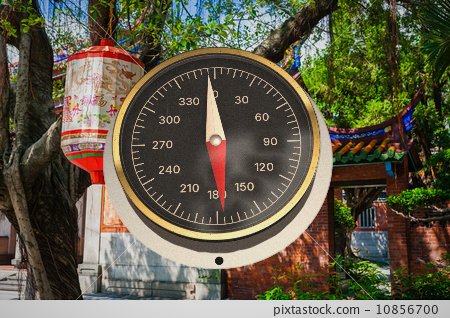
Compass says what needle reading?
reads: 175 °
